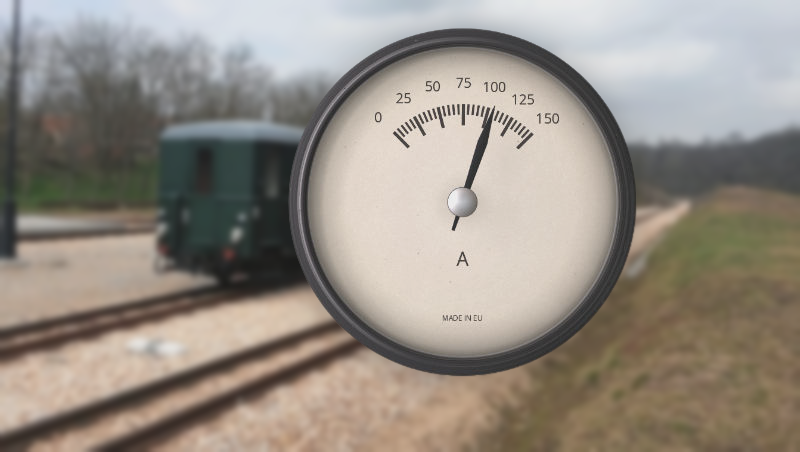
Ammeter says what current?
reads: 105 A
